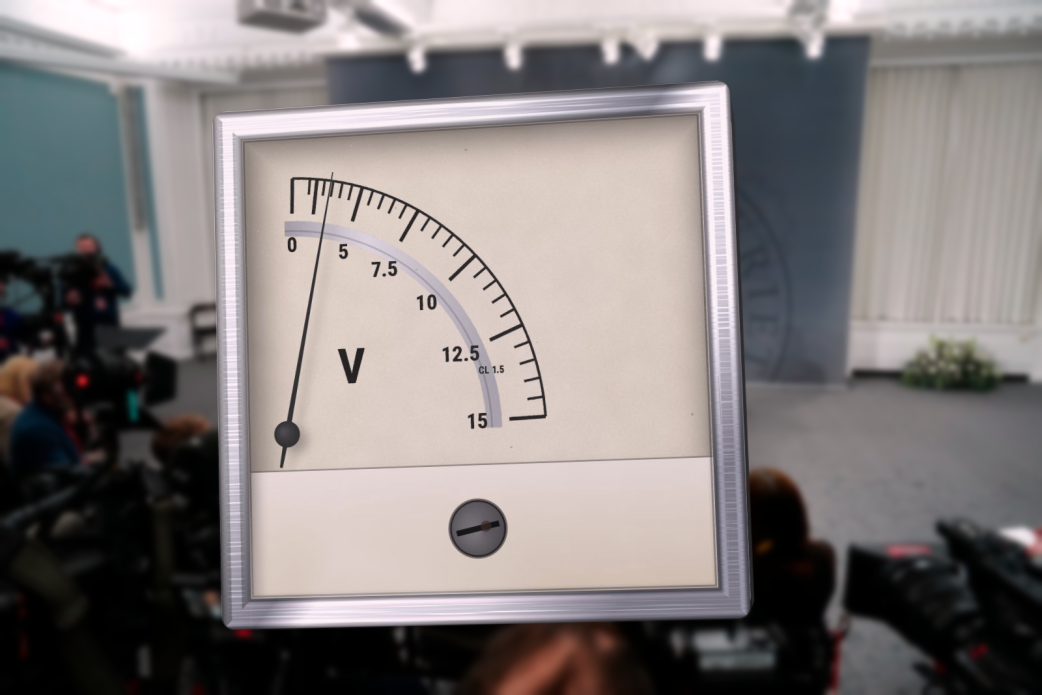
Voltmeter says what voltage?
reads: 3.5 V
